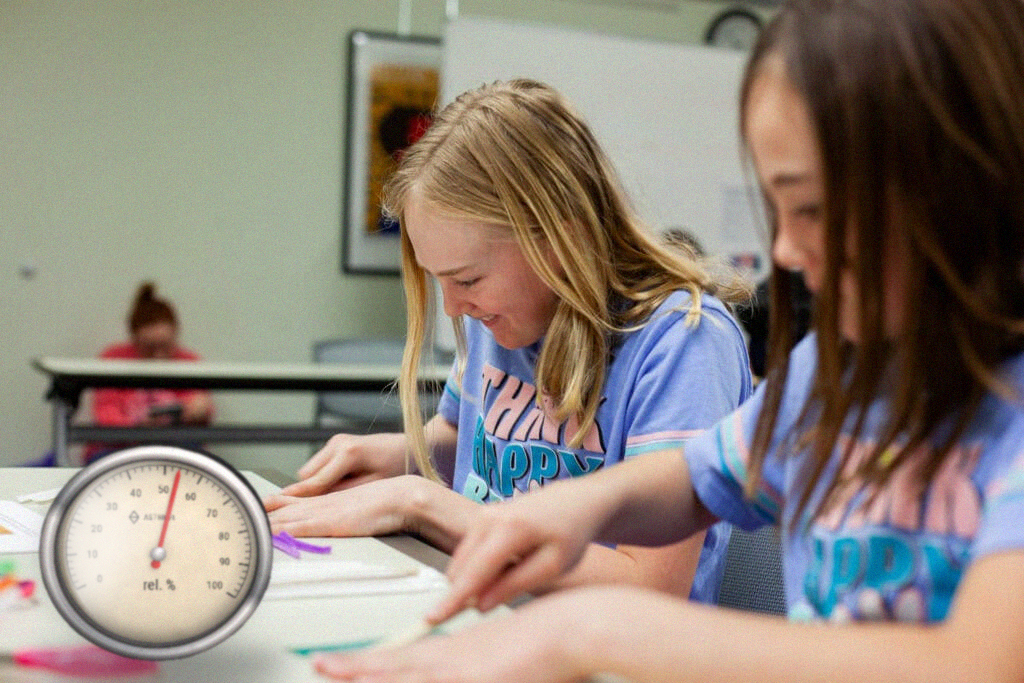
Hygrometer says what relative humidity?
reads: 54 %
